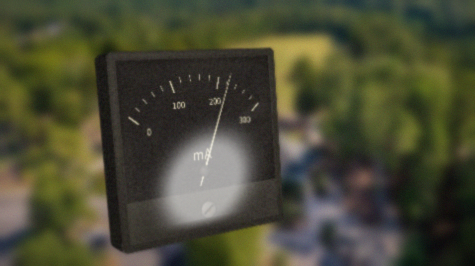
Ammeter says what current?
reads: 220 mA
